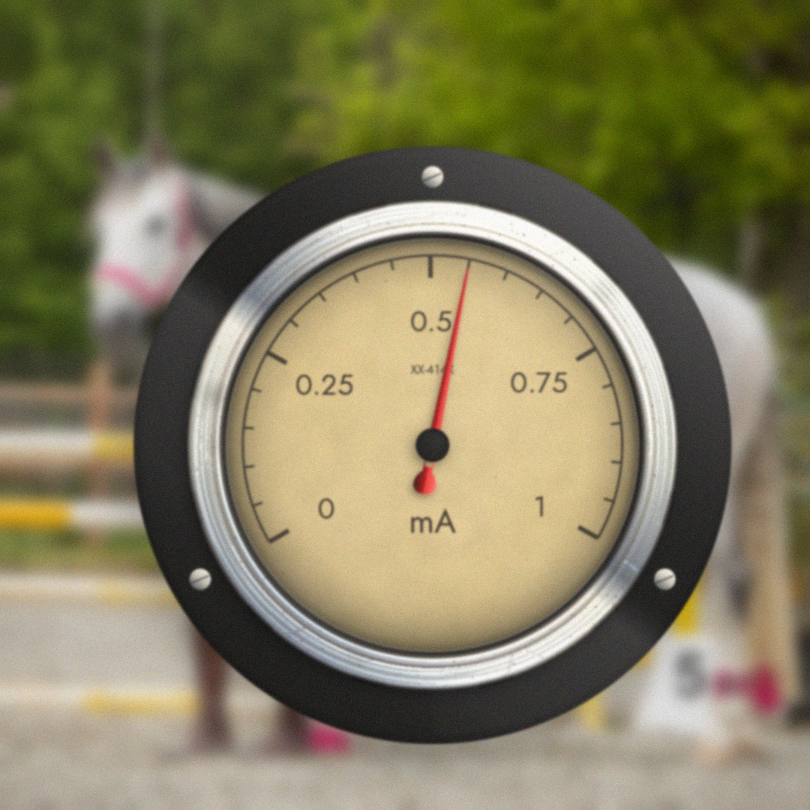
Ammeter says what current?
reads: 0.55 mA
